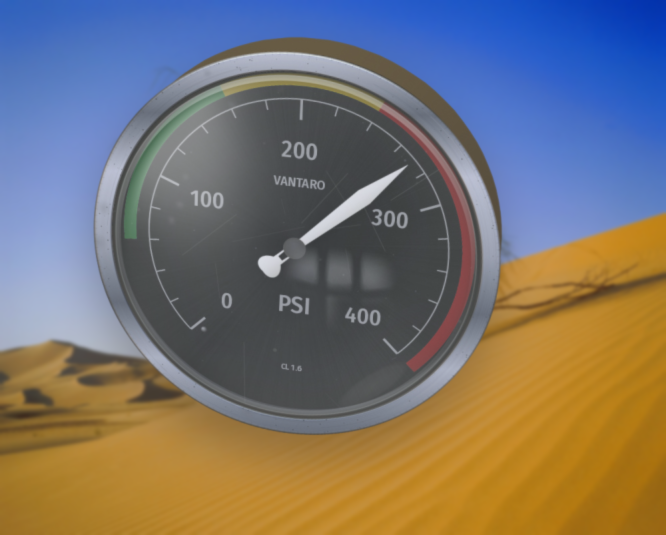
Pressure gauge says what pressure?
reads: 270 psi
